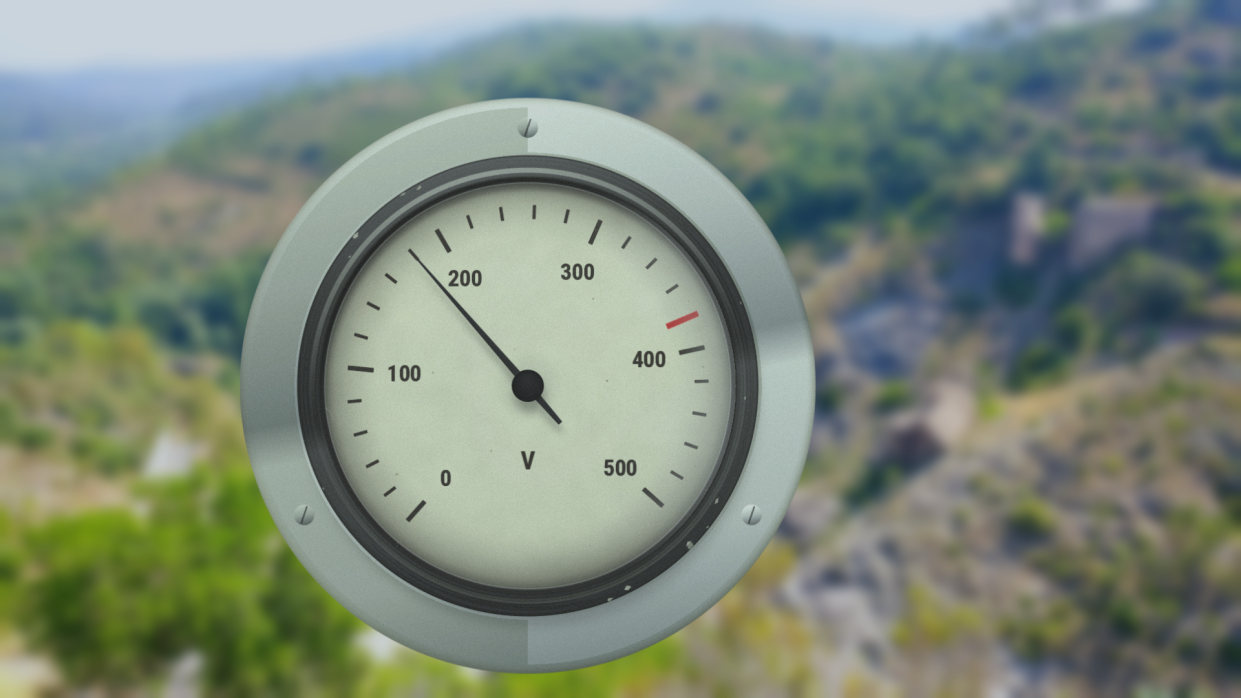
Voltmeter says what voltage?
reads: 180 V
